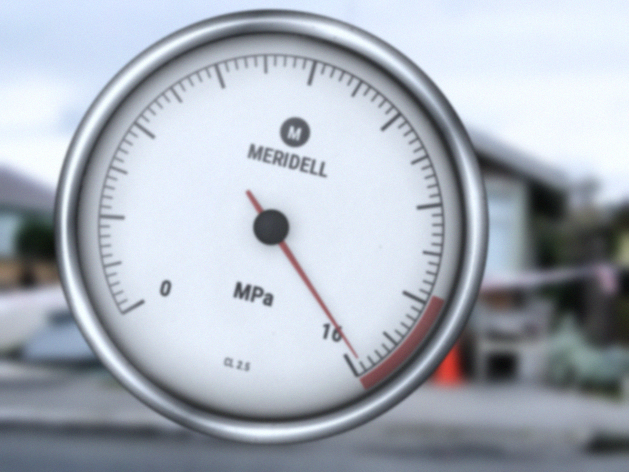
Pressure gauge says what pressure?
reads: 15.8 MPa
